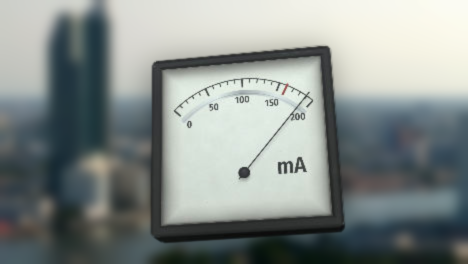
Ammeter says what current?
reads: 190 mA
